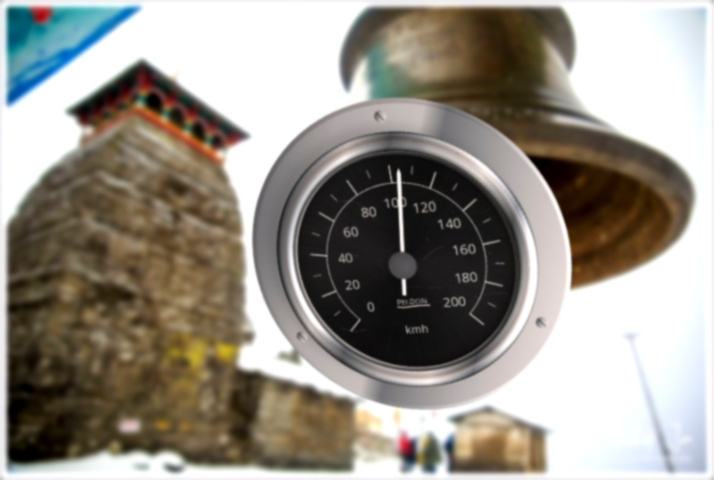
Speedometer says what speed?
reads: 105 km/h
